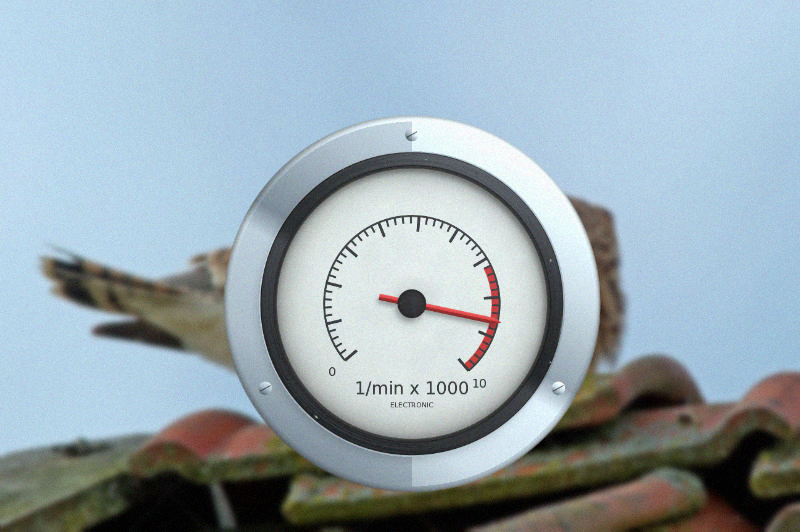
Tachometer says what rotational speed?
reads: 8600 rpm
